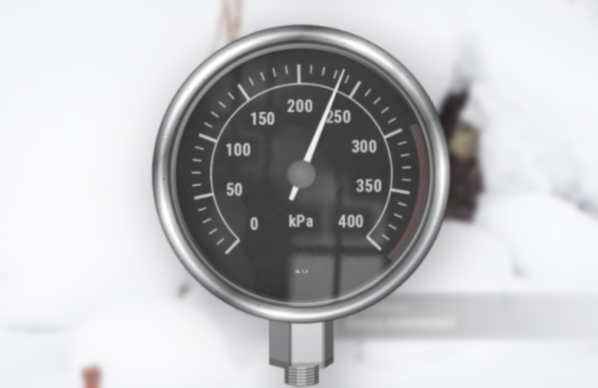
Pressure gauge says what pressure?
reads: 235 kPa
